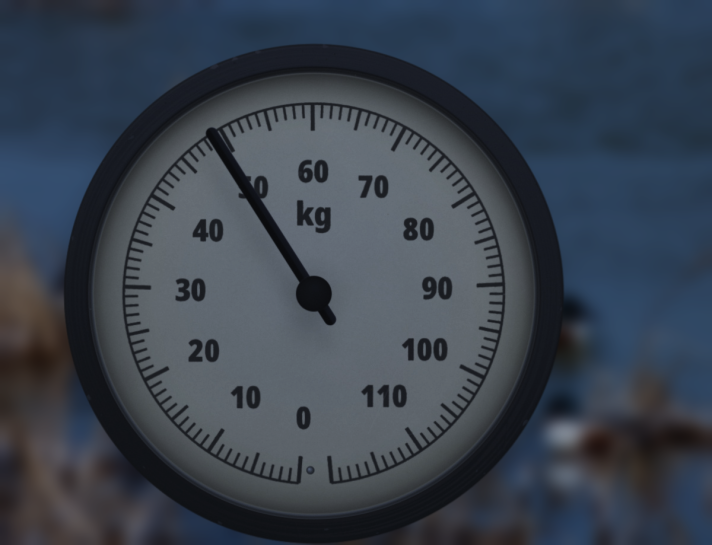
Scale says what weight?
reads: 49 kg
